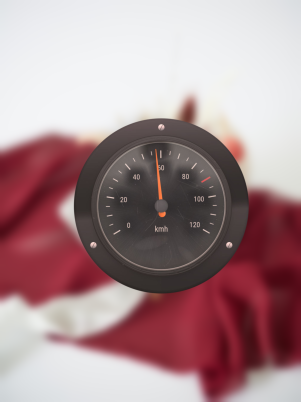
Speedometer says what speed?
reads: 57.5 km/h
